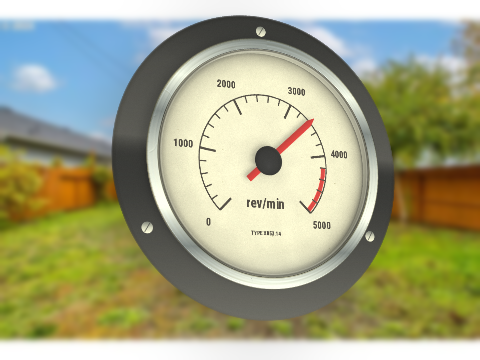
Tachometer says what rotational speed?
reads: 3400 rpm
